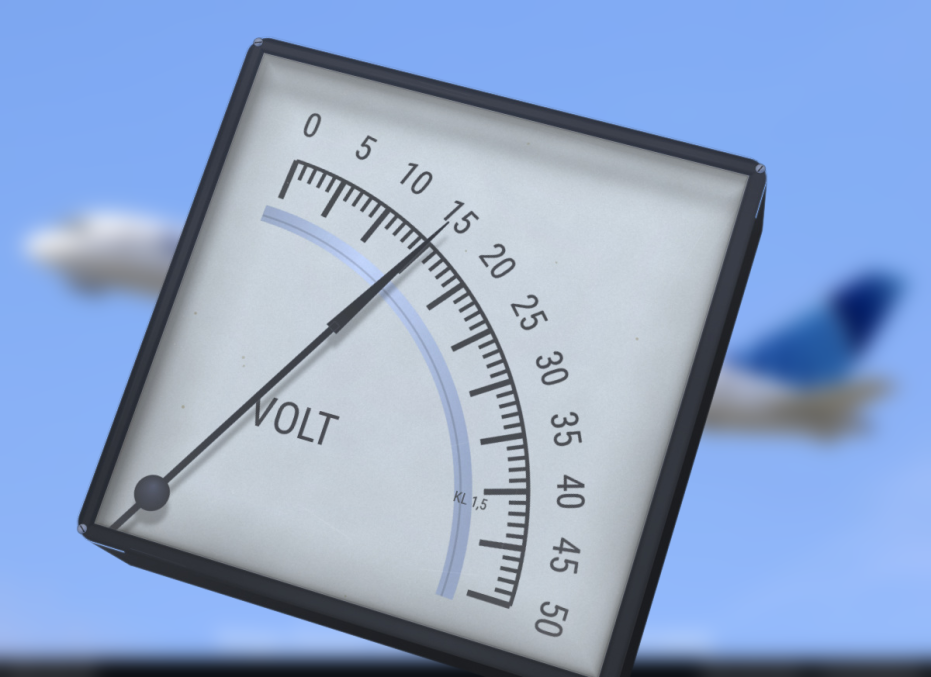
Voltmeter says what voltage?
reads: 15 V
